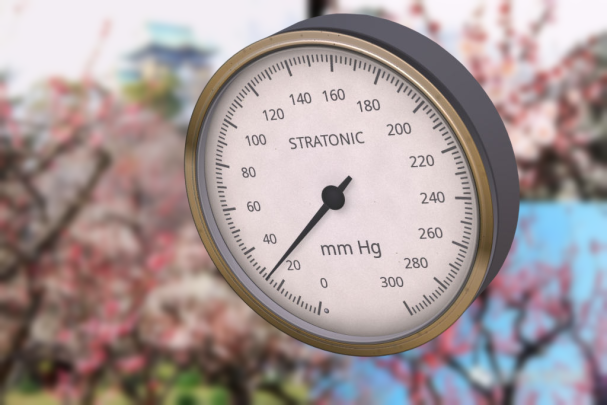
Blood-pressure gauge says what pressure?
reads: 26 mmHg
